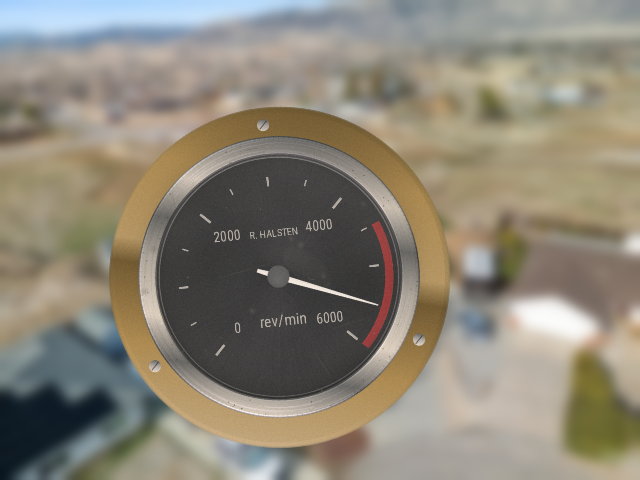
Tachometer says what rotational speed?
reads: 5500 rpm
